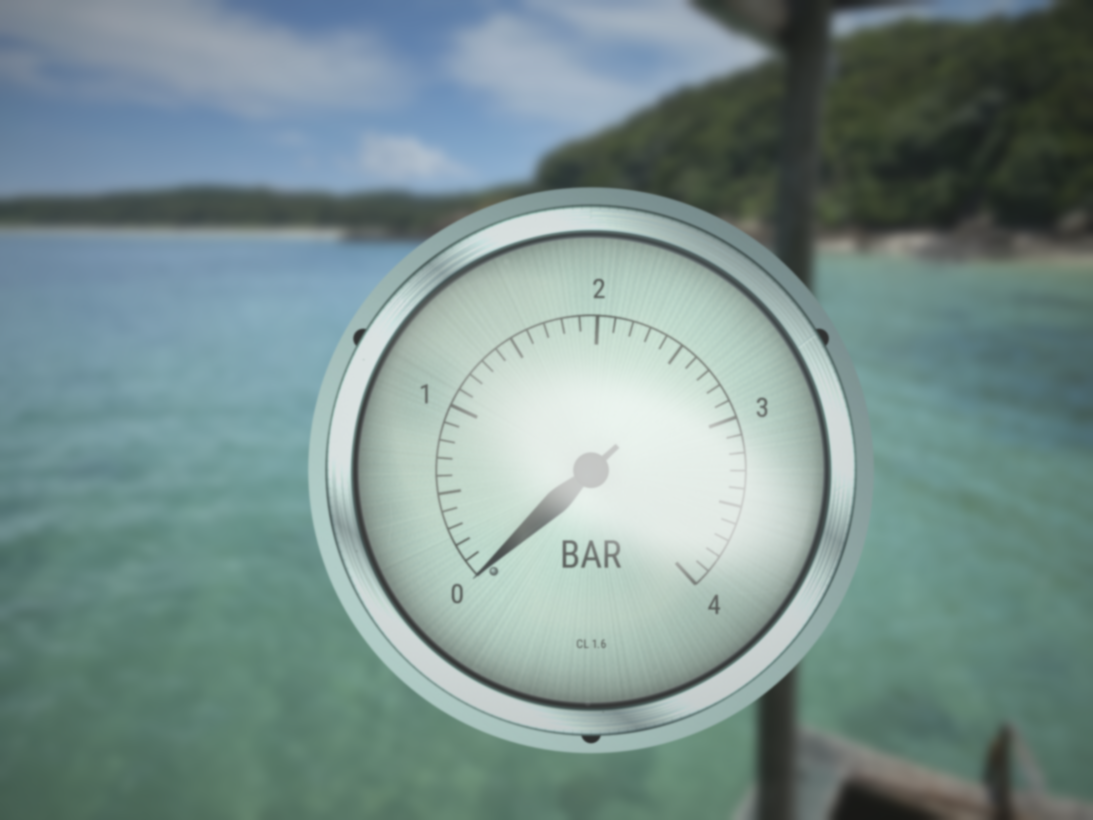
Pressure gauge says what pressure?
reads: 0 bar
